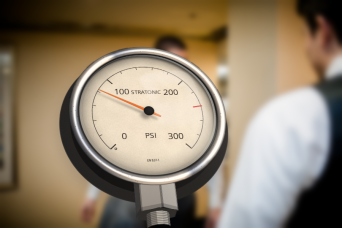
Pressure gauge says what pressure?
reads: 80 psi
